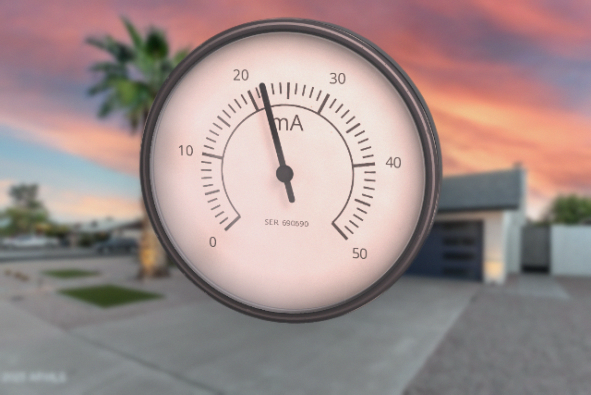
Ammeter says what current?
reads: 22 mA
